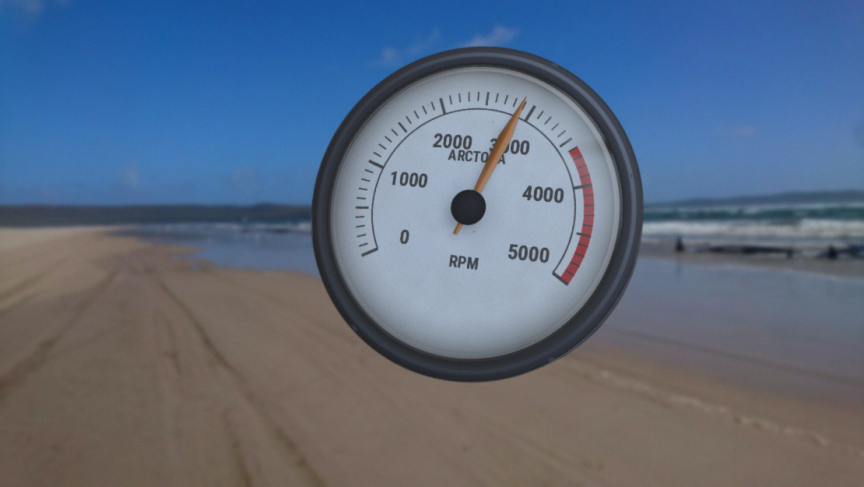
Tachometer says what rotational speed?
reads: 2900 rpm
